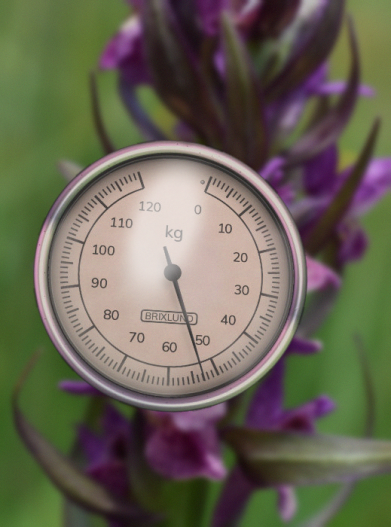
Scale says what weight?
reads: 53 kg
